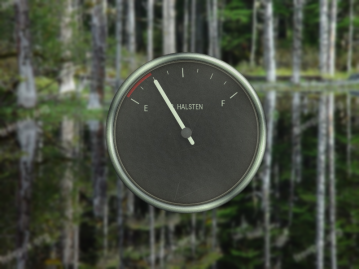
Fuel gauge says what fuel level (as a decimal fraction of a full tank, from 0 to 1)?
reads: 0.25
